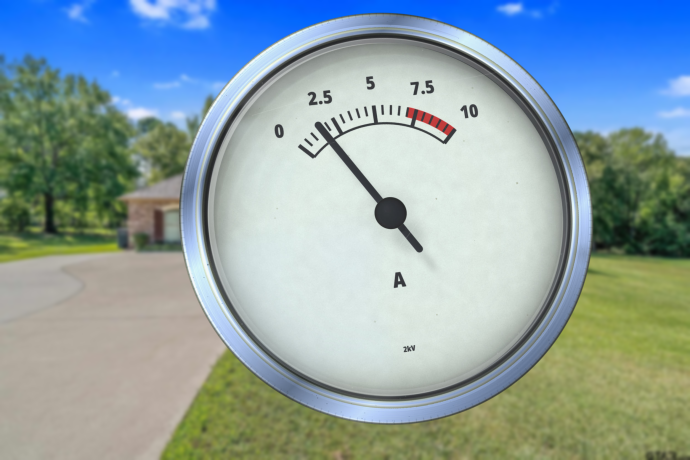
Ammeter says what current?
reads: 1.5 A
